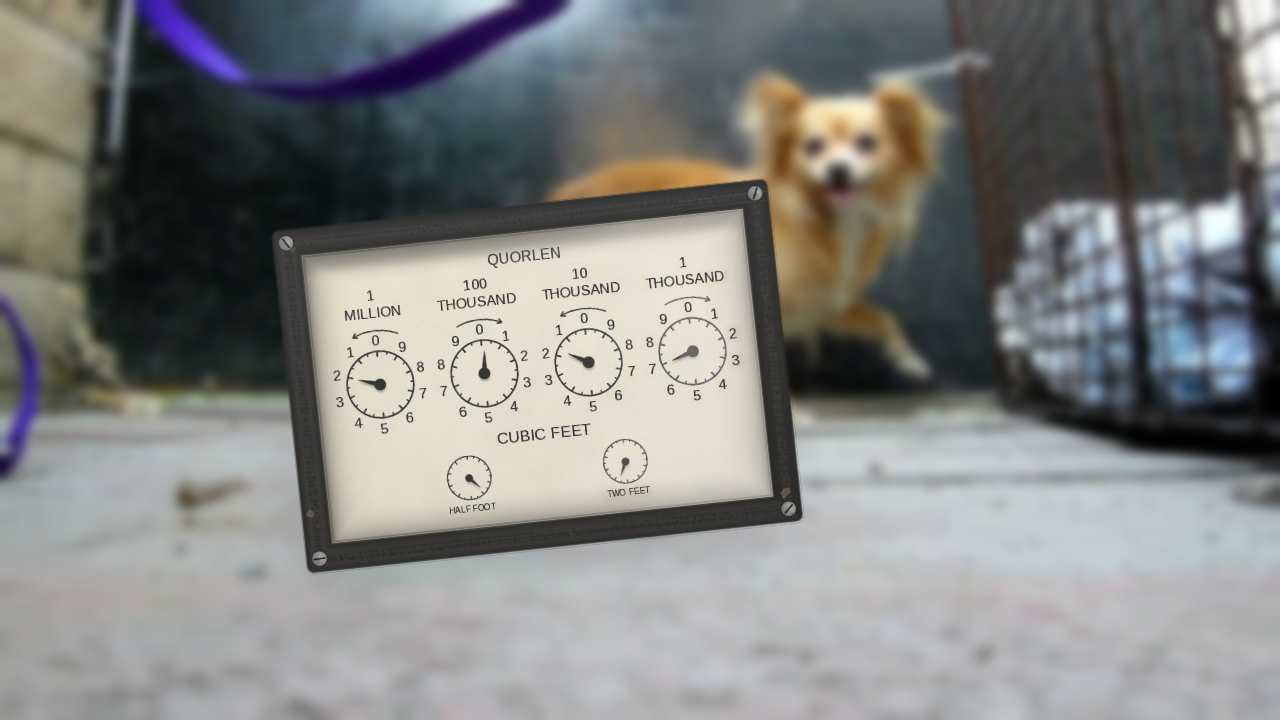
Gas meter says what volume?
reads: 201700 ft³
